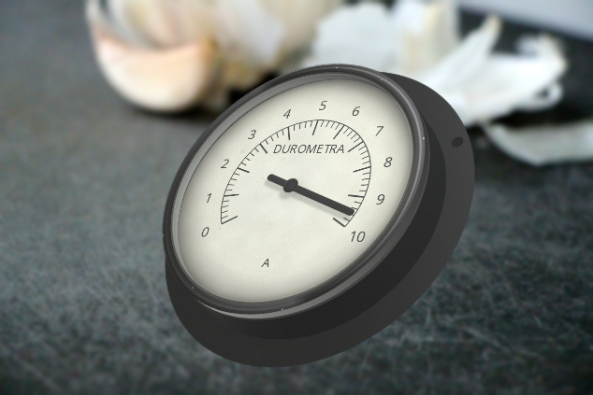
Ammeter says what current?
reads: 9.6 A
